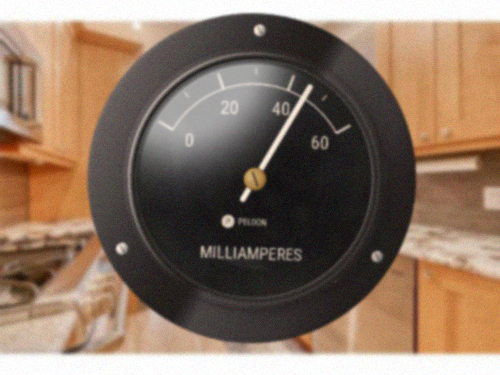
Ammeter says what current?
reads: 45 mA
